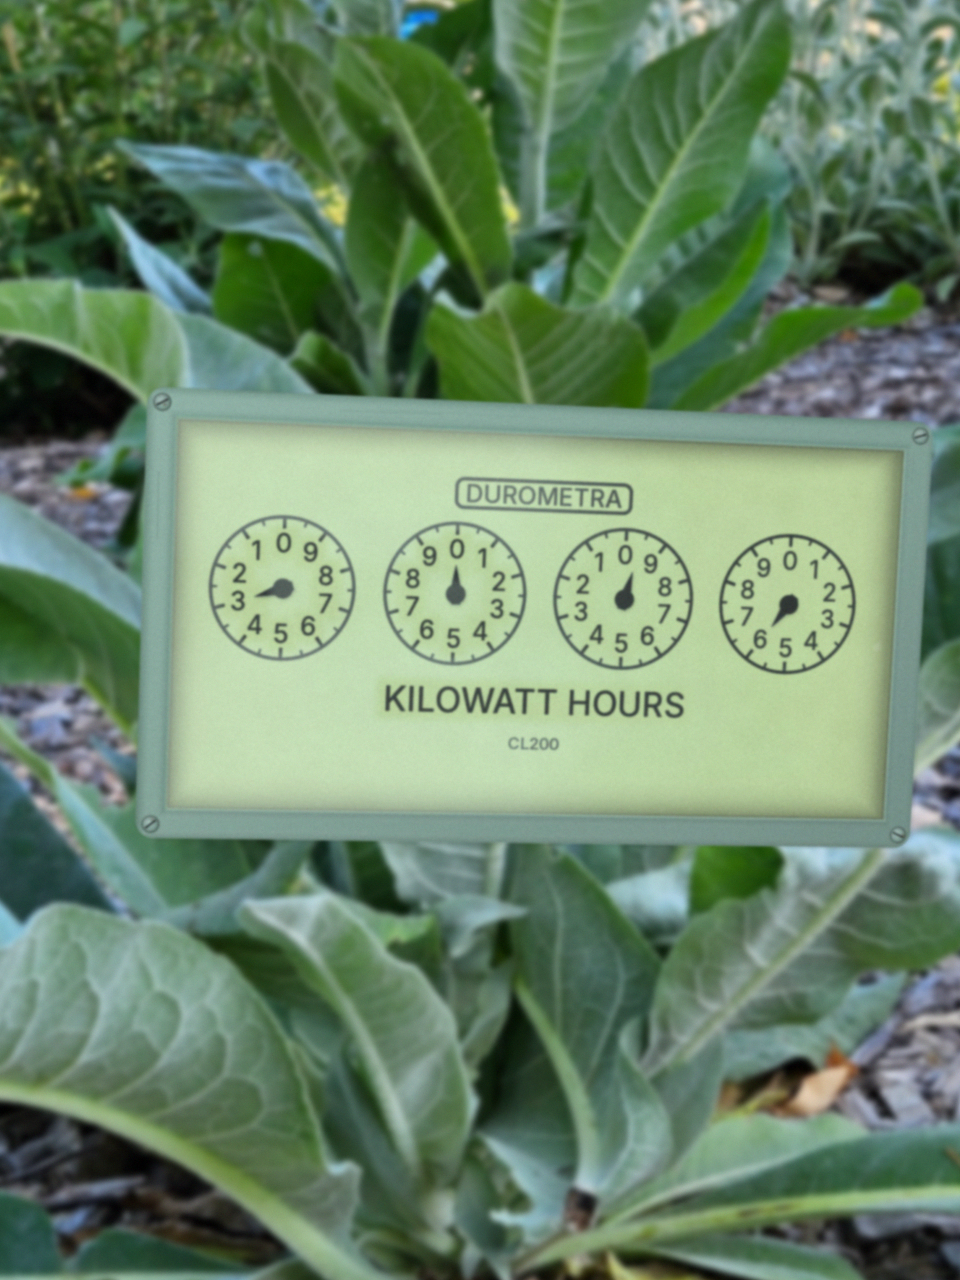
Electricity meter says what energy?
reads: 2996 kWh
